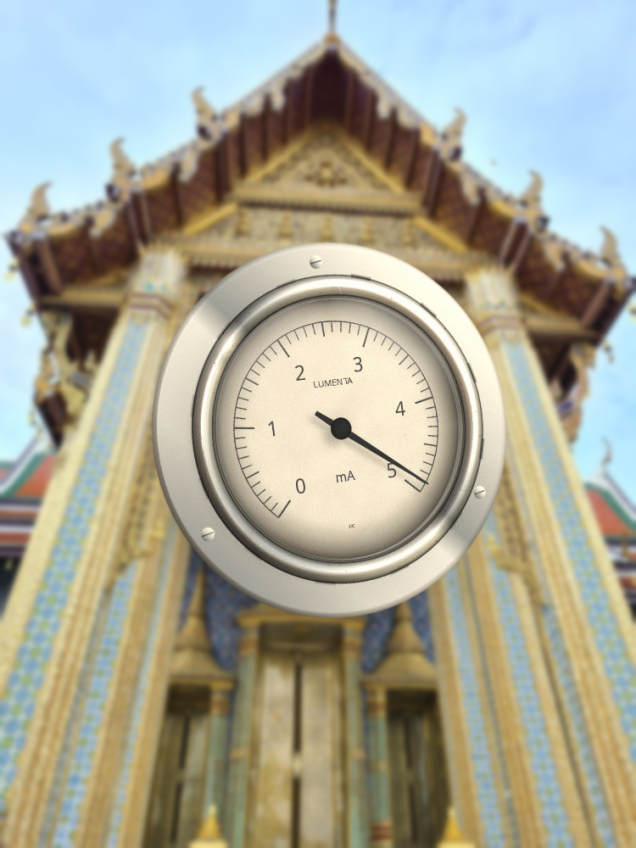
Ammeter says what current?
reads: 4.9 mA
